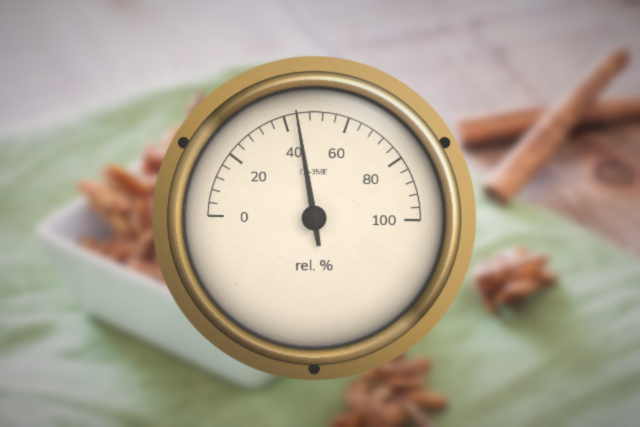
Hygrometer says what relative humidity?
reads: 44 %
